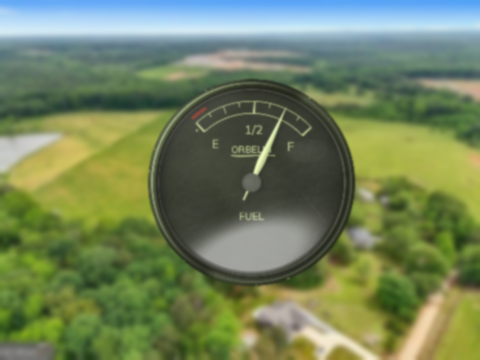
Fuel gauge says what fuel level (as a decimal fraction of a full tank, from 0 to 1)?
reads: 0.75
